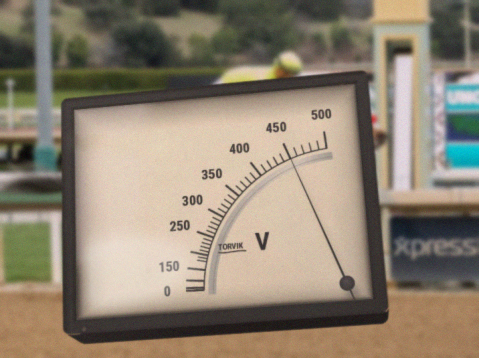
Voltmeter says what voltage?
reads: 450 V
